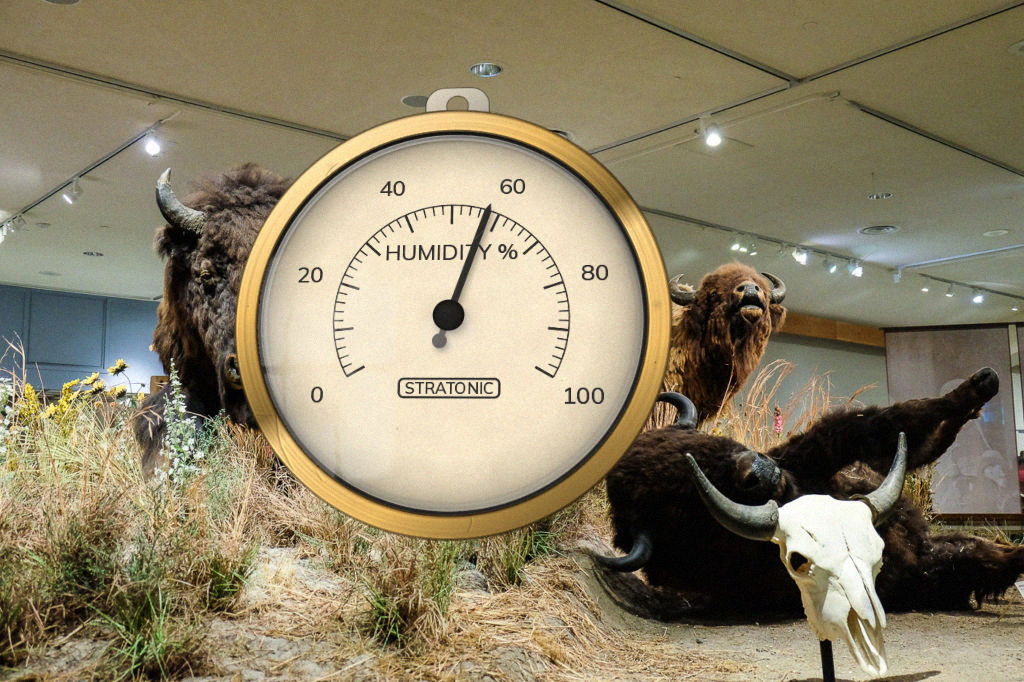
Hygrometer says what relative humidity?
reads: 58 %
